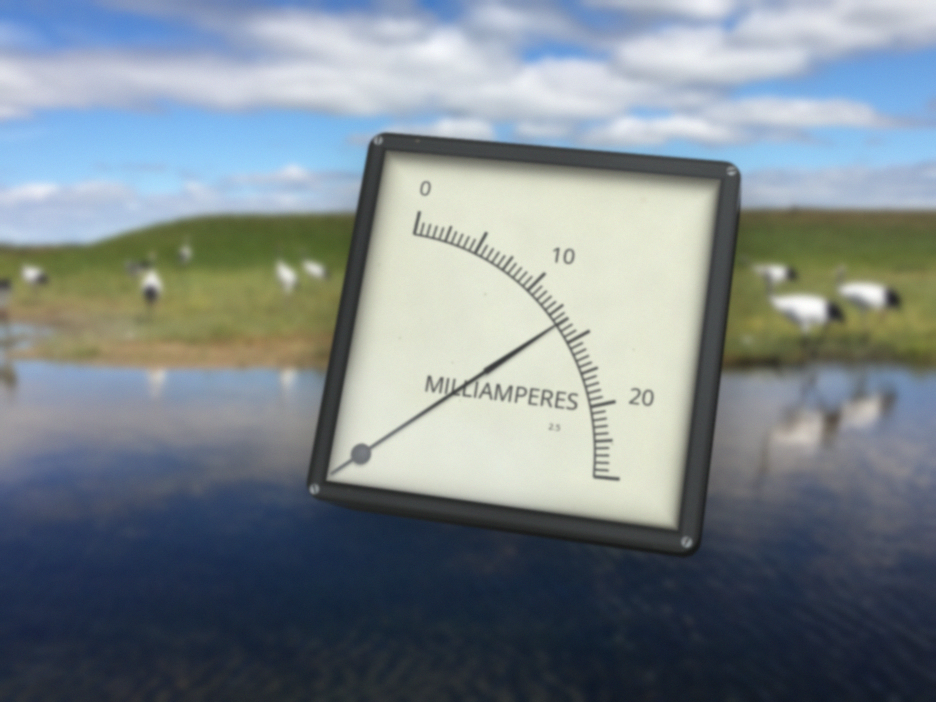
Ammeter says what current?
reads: 13.5 mA
